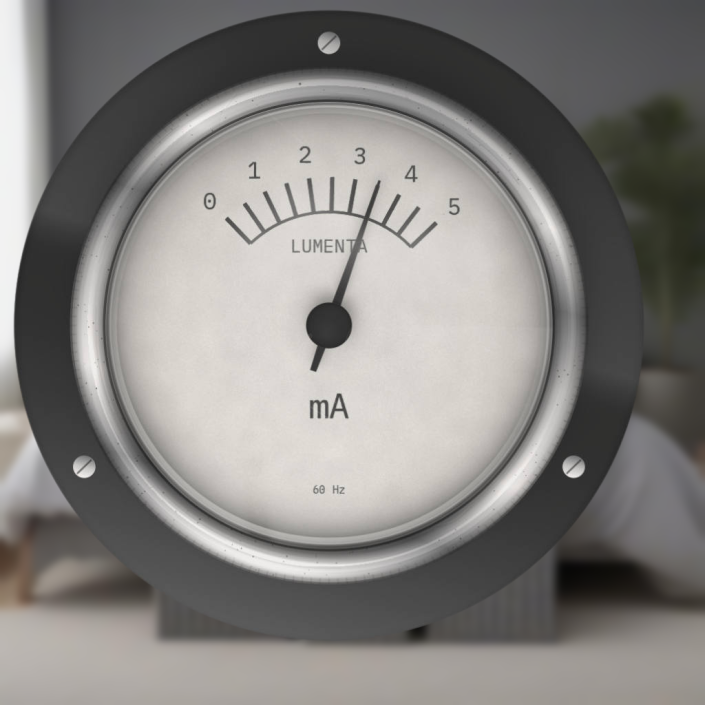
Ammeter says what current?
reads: 3.5 mA
